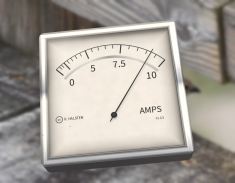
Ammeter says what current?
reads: 9.25 A
